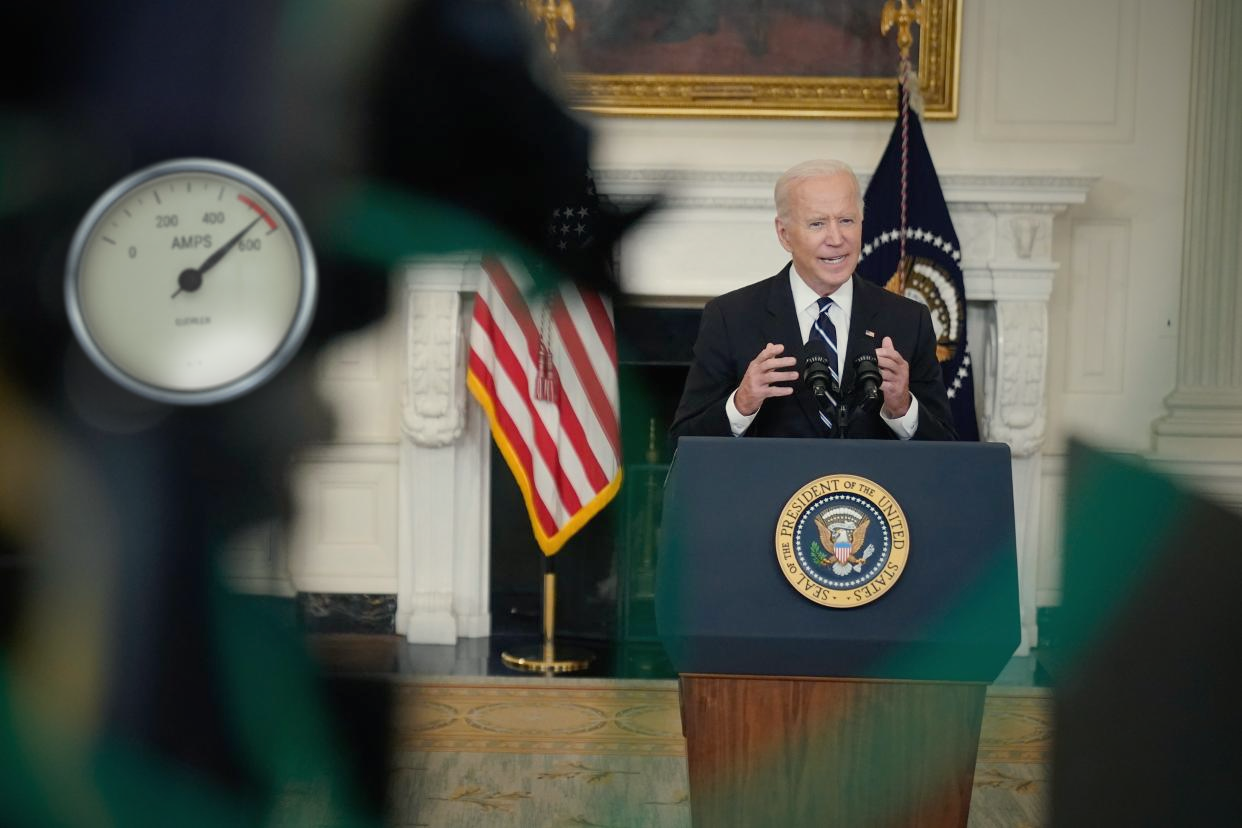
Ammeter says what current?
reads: 550 A
